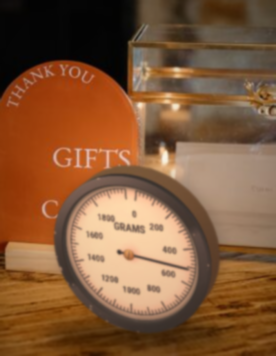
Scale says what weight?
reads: 500 g
